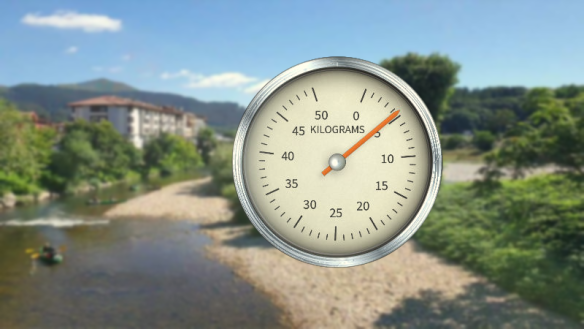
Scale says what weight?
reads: 4.5 kg
